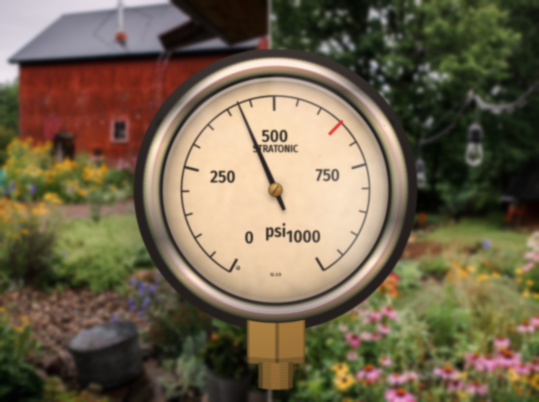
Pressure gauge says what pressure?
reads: 425 psi
